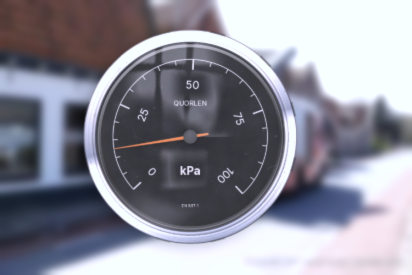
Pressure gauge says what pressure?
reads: 12.5 kPa
